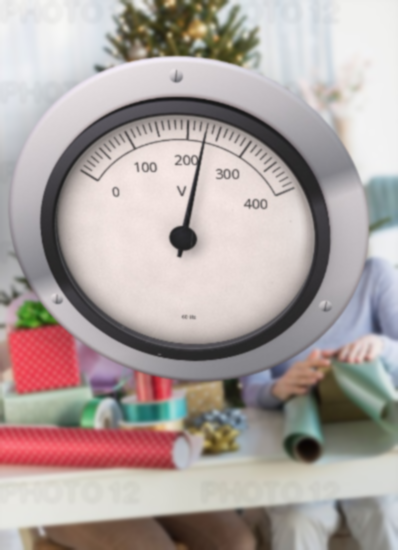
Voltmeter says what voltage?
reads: 230 V
